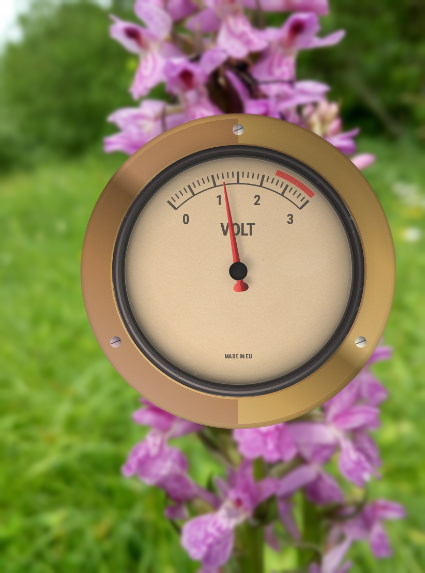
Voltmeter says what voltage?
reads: 1.2 V
